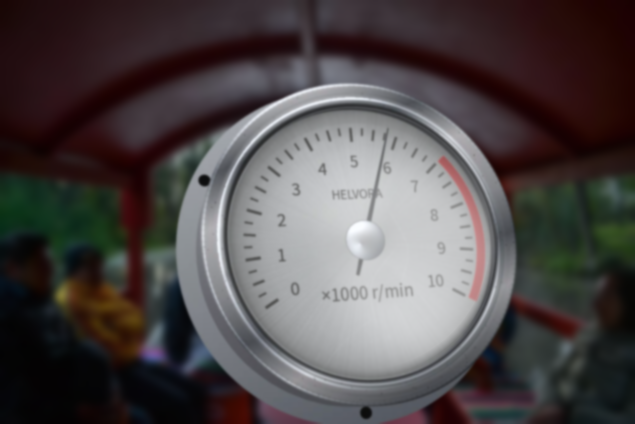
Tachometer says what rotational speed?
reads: 5750 rpm
